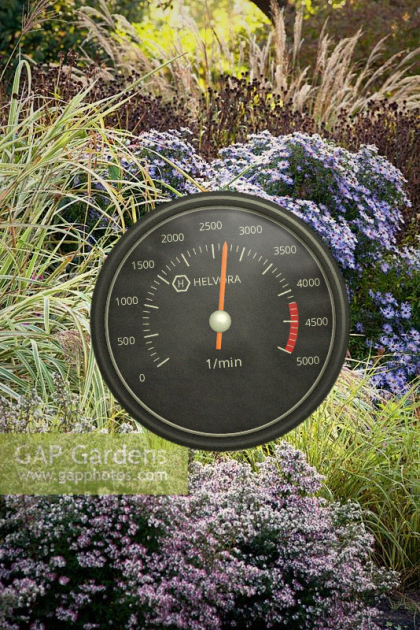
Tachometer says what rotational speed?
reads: 2700 rpm
